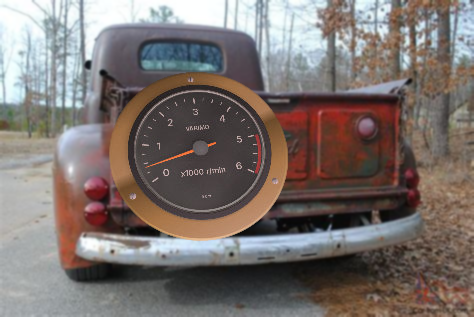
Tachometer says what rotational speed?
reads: 375 rpm
